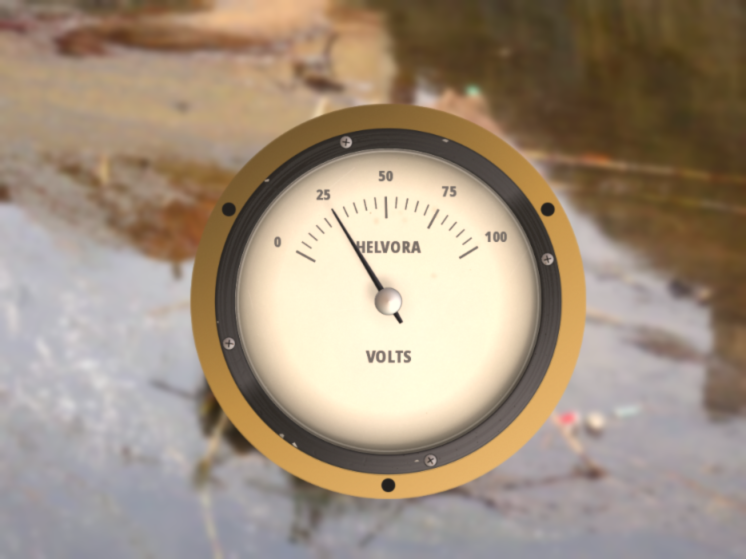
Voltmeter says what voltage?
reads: 25 V
